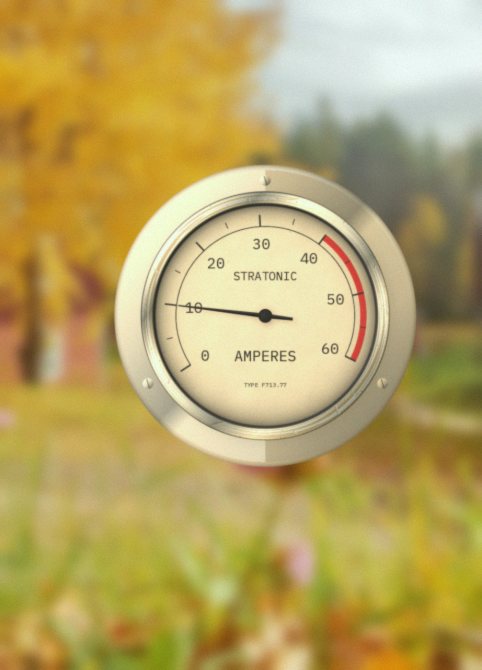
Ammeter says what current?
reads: 10 A
